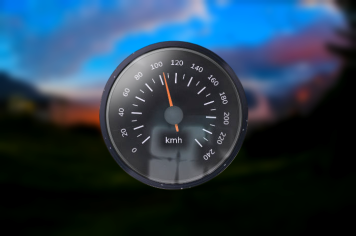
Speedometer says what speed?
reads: 105 km/h
